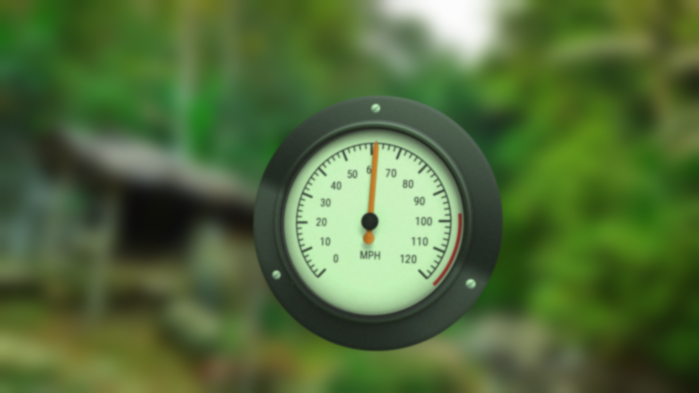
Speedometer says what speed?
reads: 62 mph
